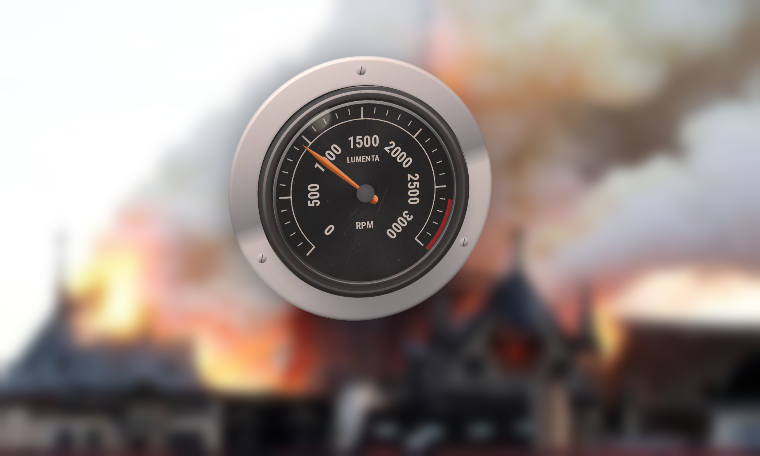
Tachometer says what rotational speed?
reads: 950 rpm
